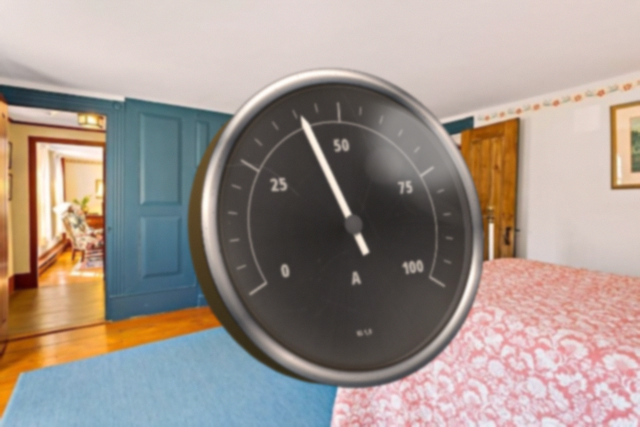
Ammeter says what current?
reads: 40 A
